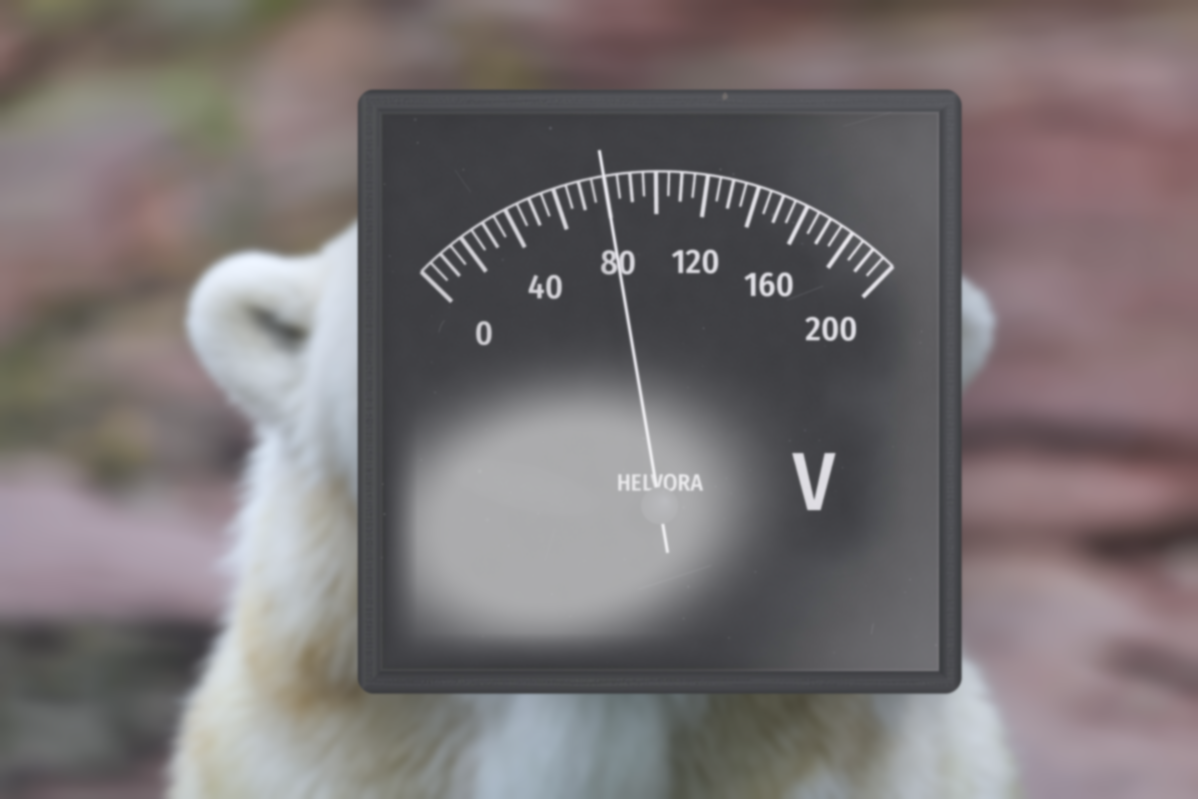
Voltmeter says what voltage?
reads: 80 V
